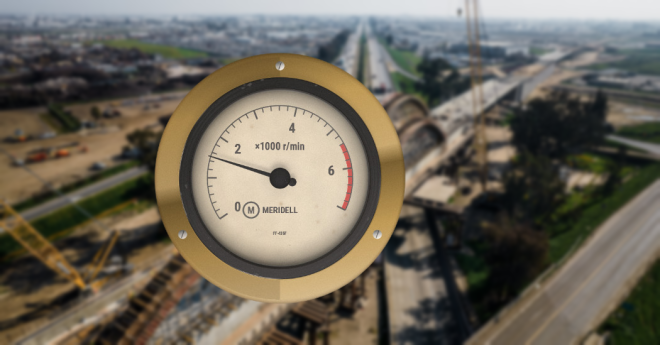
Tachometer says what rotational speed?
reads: 1500 rpm
